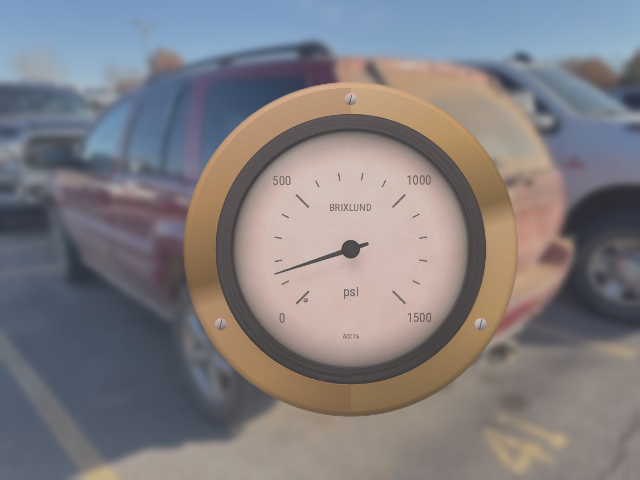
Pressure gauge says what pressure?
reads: 150 psi
